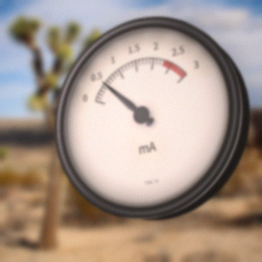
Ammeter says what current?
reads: 0.5 mA
